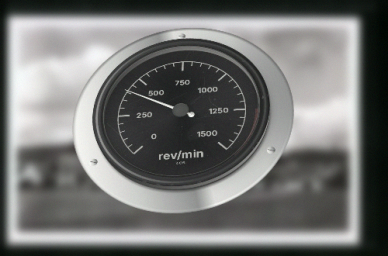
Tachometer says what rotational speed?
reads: 400 rpm
